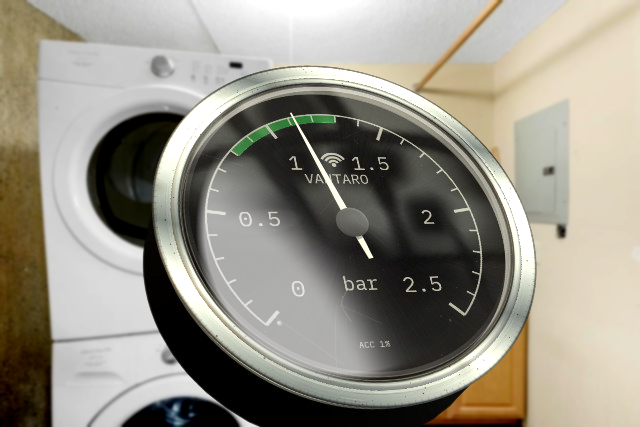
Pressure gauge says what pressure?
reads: 1.1 bar
